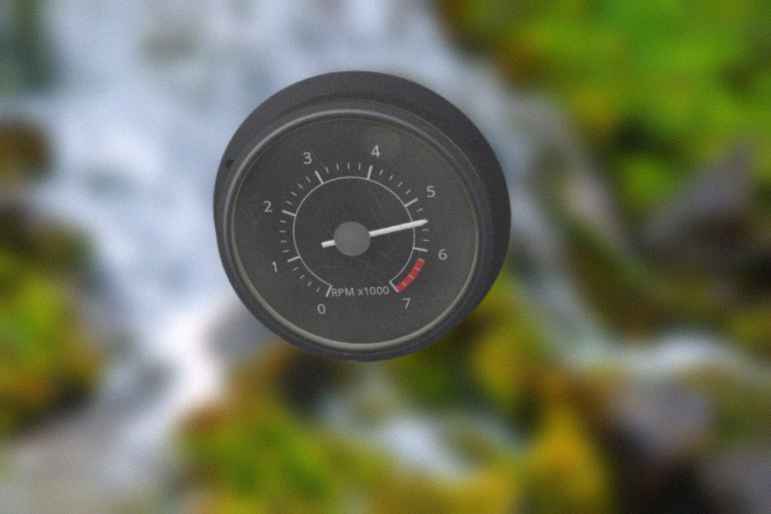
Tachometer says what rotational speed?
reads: 5400 rpm
